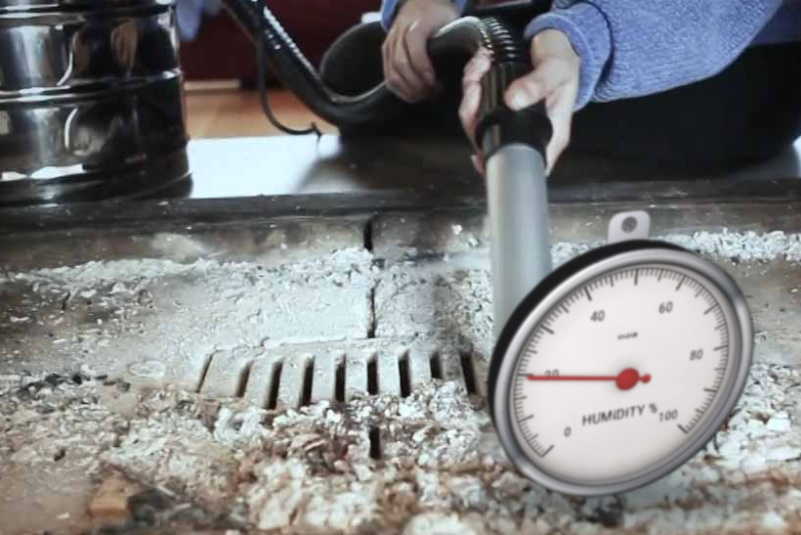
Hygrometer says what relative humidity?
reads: 20 %
